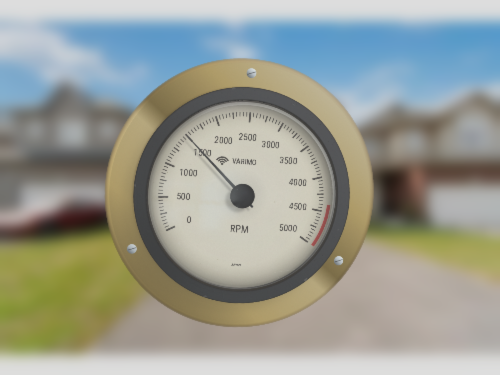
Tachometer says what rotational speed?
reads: 1500 rpm
